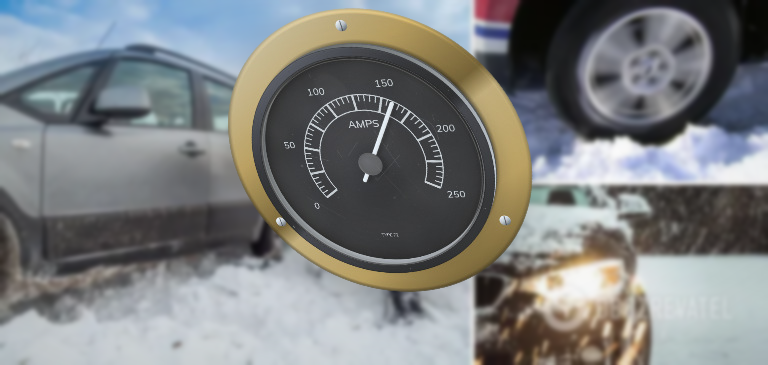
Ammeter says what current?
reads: 160 A
